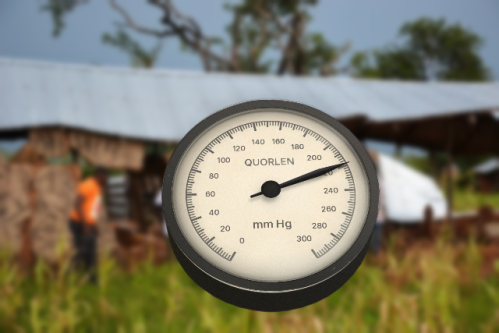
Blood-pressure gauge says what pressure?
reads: 220 mmHg
